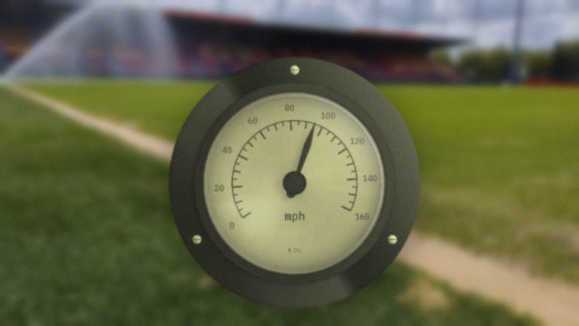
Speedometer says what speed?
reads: 95 mph
